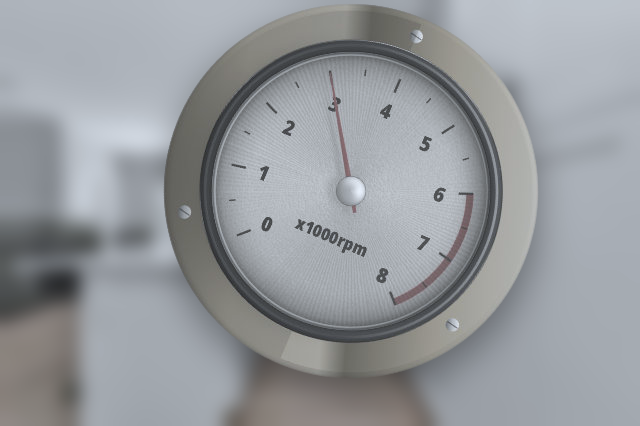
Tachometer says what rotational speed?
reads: 3000 rpm
